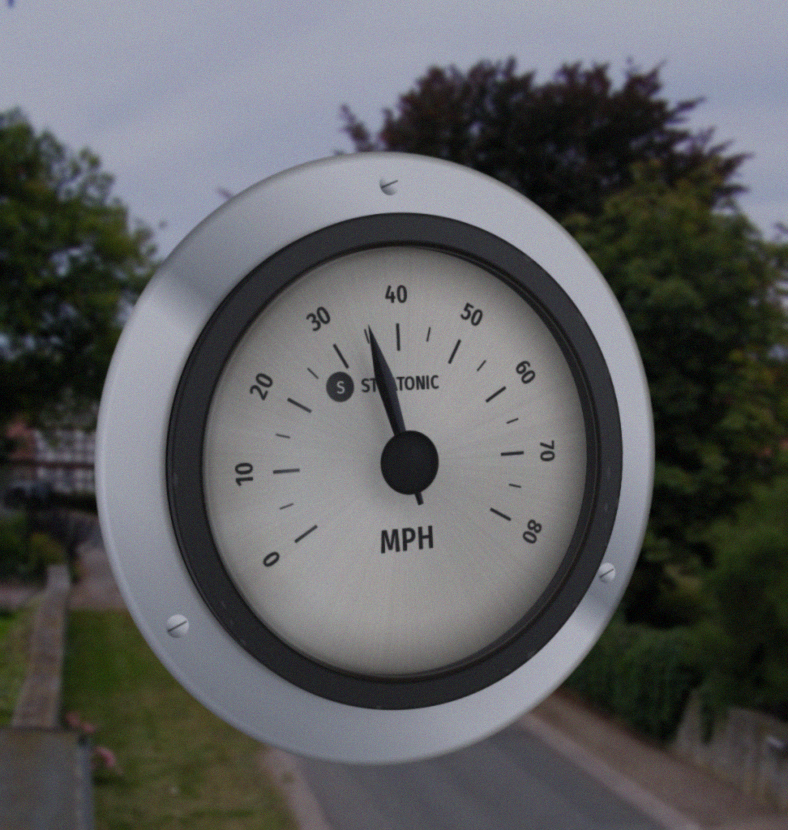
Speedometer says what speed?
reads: 35 mph
